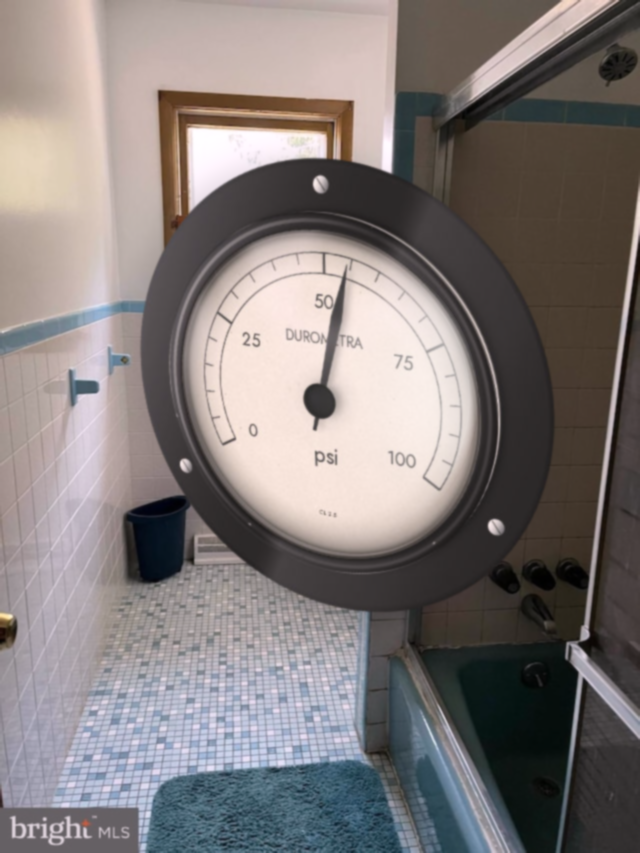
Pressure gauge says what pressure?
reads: 55 psi
